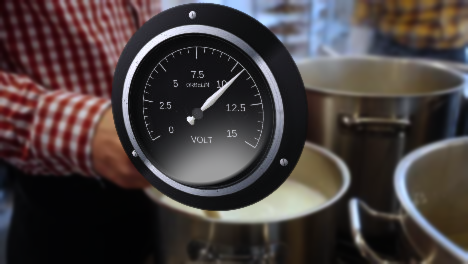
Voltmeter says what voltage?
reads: 10.5 V
